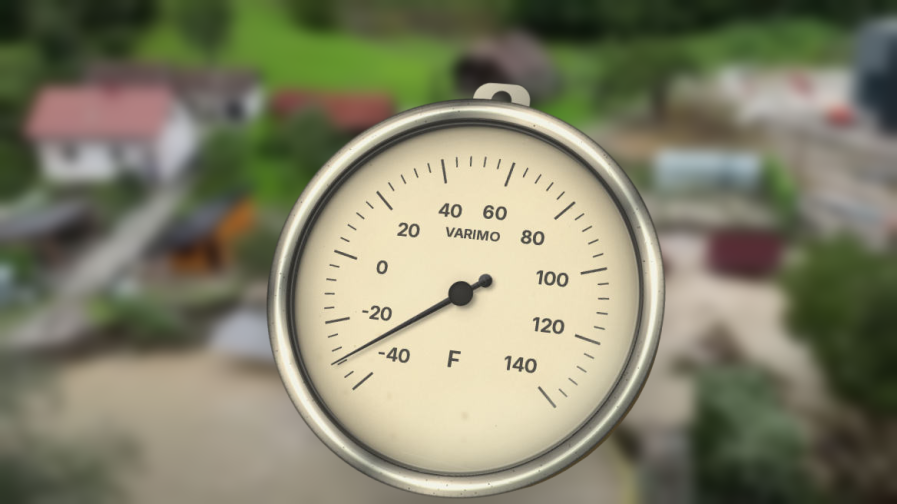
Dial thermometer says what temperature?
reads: -32 °F
